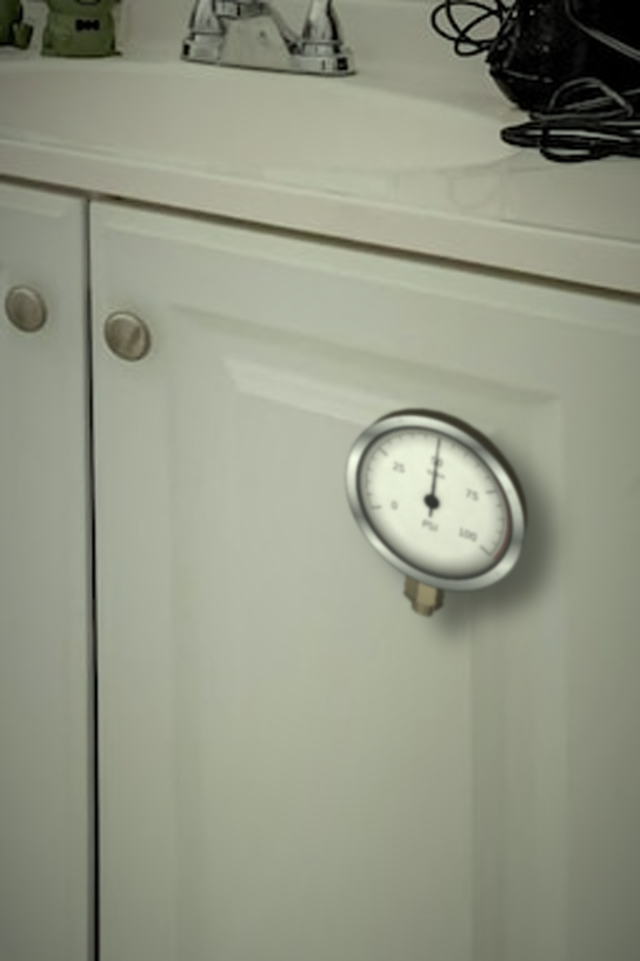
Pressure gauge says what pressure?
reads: 50 psi
